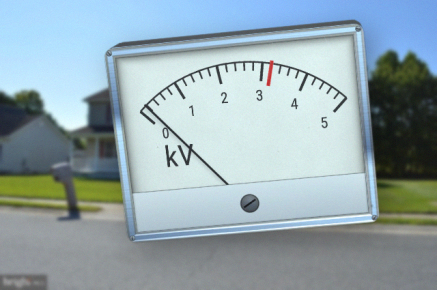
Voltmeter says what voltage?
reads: 0.2 kV
